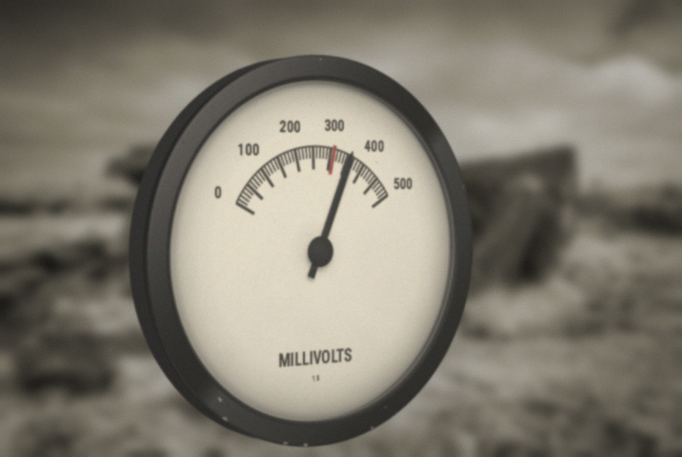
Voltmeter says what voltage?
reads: 350 mV
